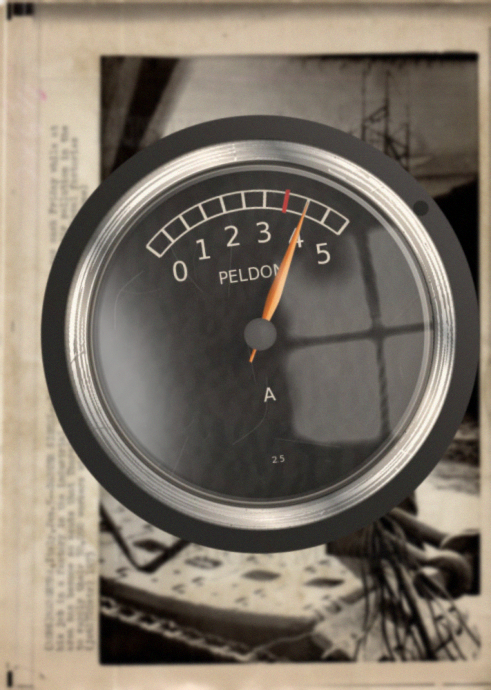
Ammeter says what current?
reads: 4 A
